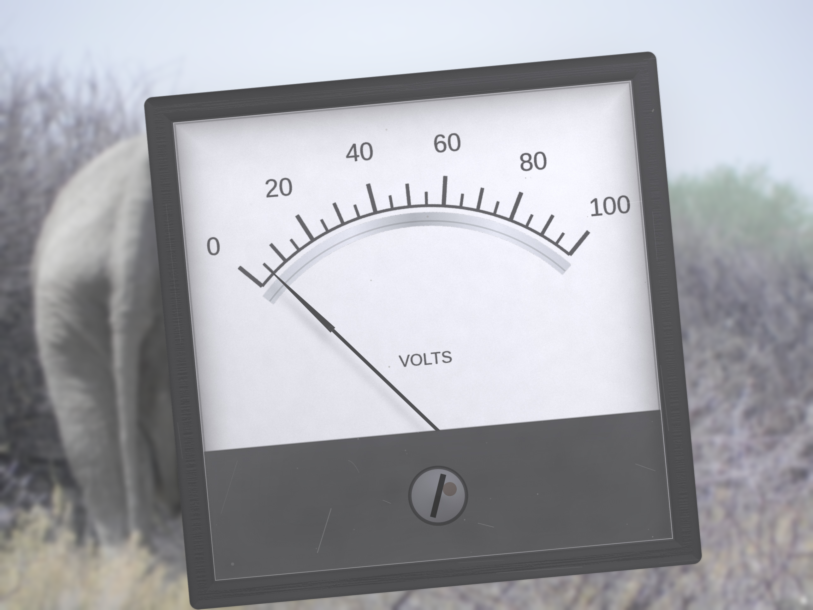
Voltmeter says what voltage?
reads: 5 V
